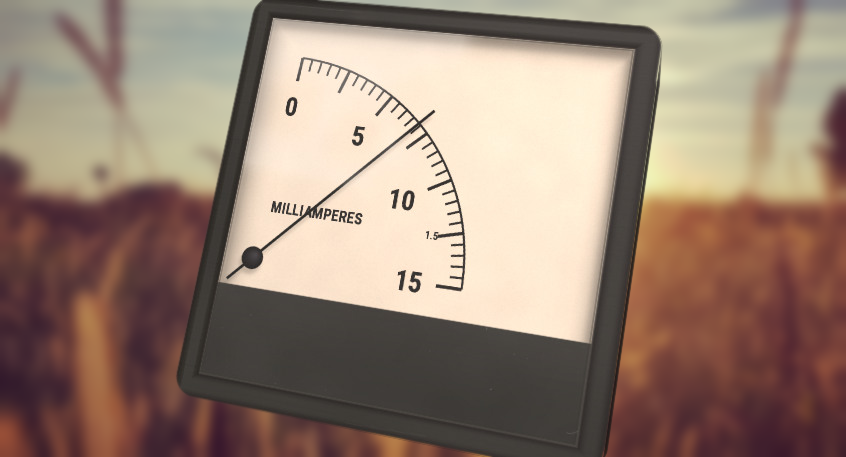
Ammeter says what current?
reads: 7 mA
